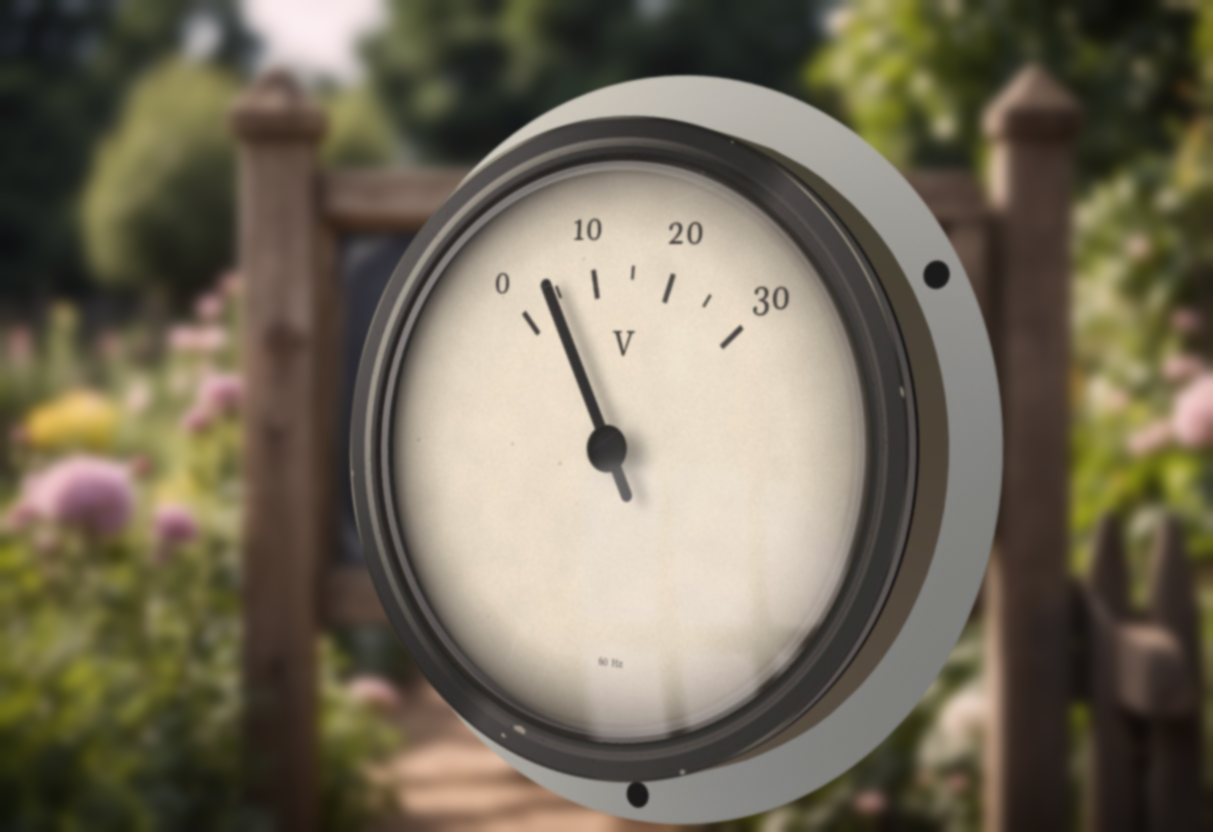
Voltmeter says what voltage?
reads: 5 V
